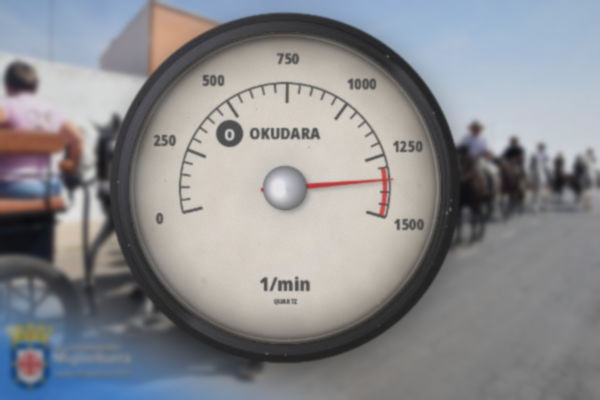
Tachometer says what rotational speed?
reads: 1350 rpm
